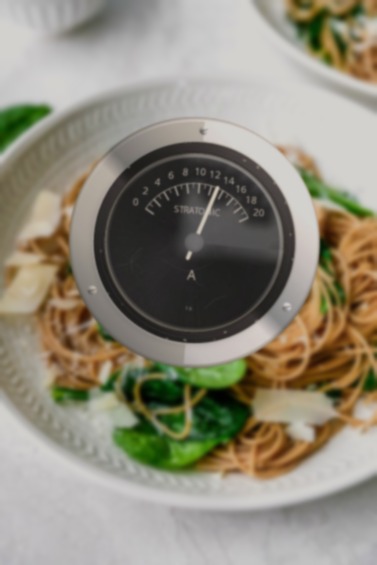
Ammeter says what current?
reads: 13 A
